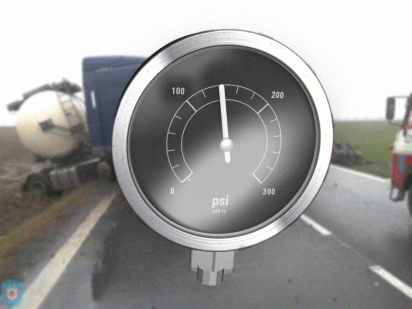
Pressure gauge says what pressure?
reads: 140 psi
